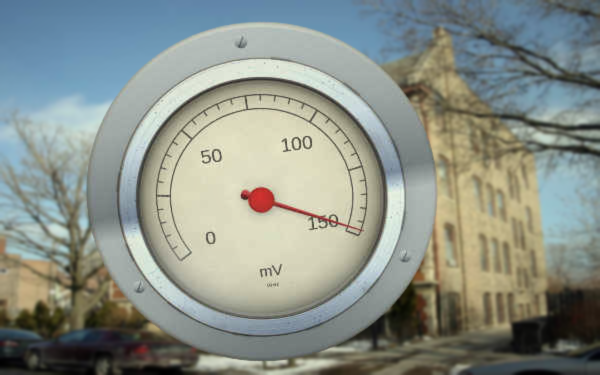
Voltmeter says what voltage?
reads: 147.5 mV
